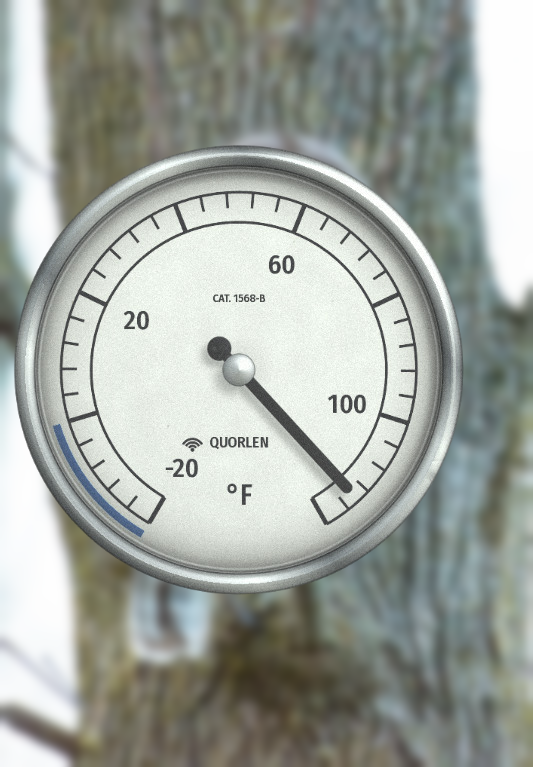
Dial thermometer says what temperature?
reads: 114 °F
